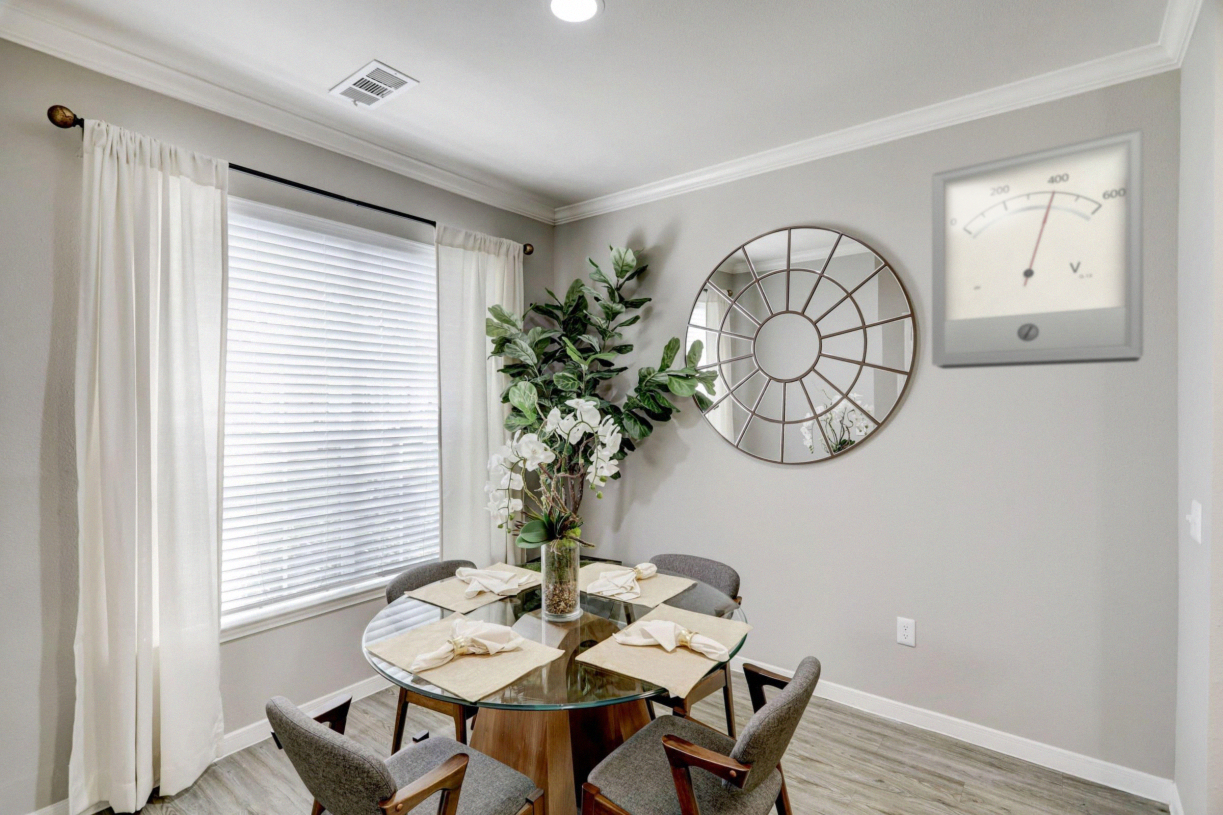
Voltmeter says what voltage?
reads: 400 V
